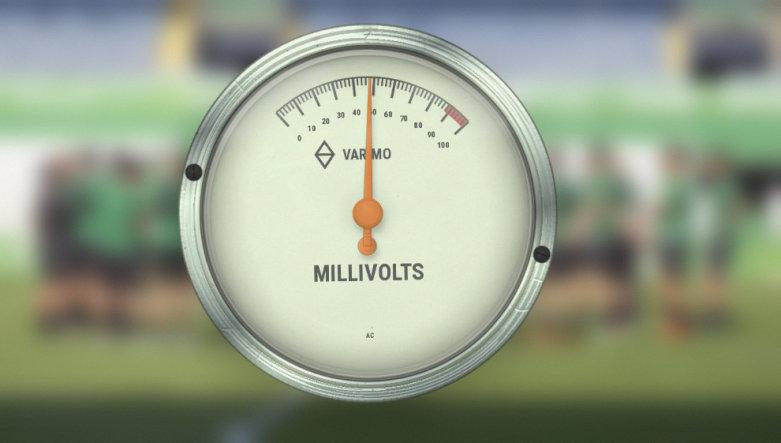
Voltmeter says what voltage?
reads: 48 mV
